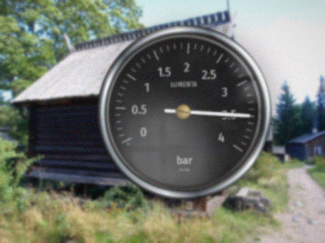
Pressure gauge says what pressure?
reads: 3.5 bar
